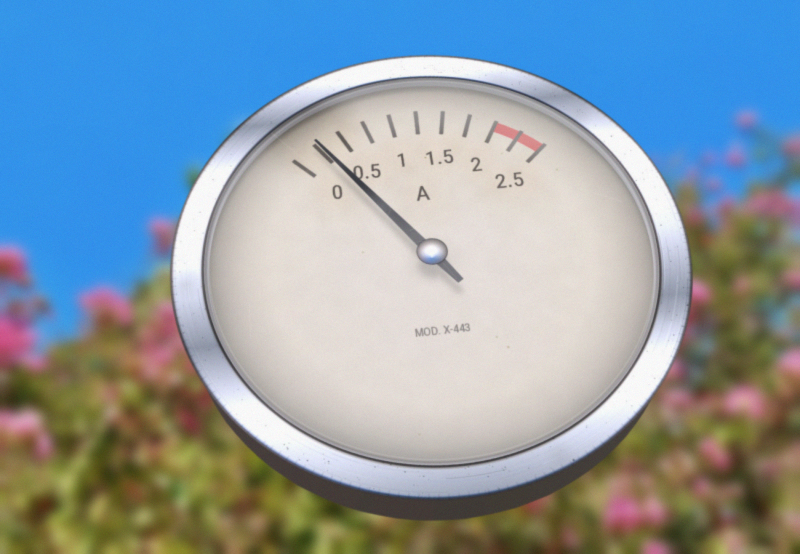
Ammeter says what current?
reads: 0.25 A
